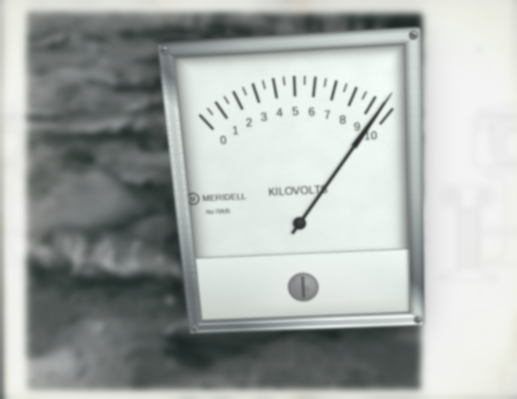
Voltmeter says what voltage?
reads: 9.5 kV
